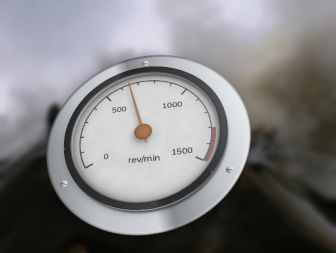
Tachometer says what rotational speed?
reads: 650 rpm
